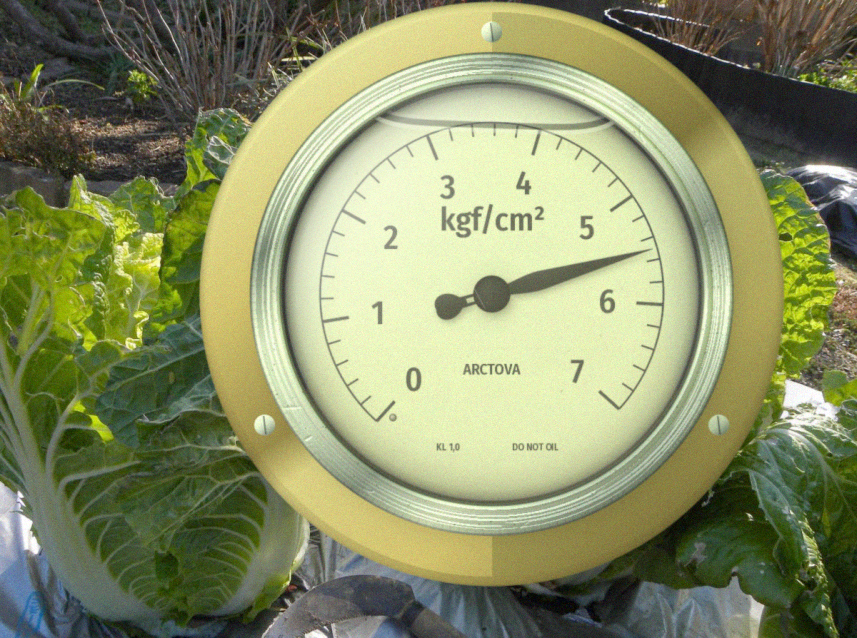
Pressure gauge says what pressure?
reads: 5.5 kg/cm²
